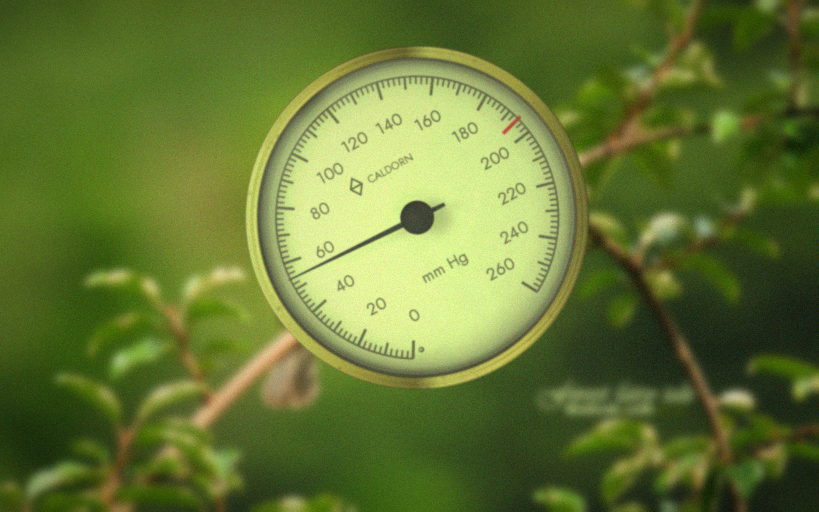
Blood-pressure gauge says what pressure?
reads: 54 mmHg
